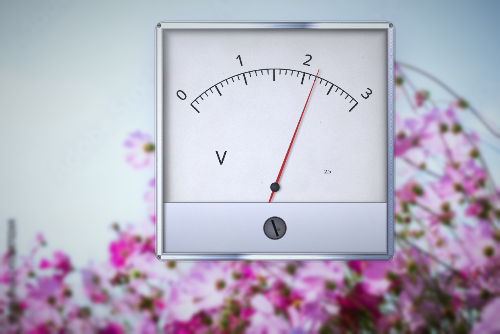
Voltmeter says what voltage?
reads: 2.2 V
